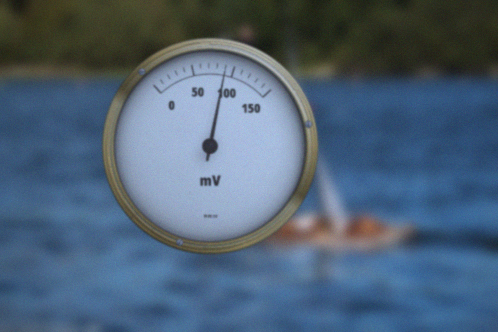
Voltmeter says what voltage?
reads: 90 mV
